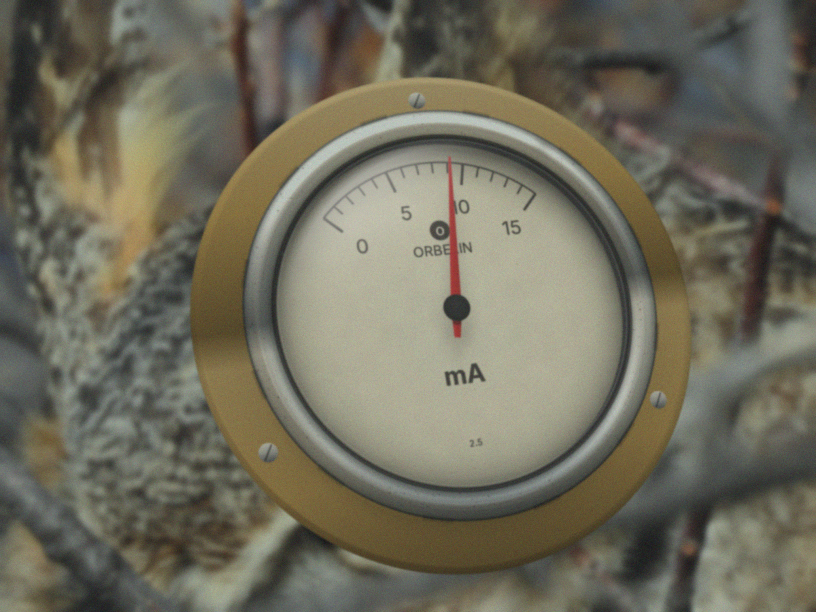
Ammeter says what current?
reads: 9 mA
